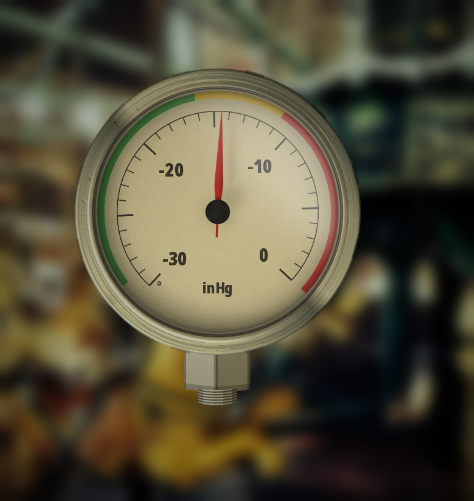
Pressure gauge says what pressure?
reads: -14.5 inHg
